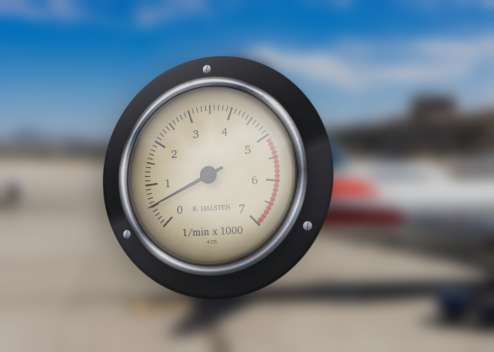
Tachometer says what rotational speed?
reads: 500 rpm
